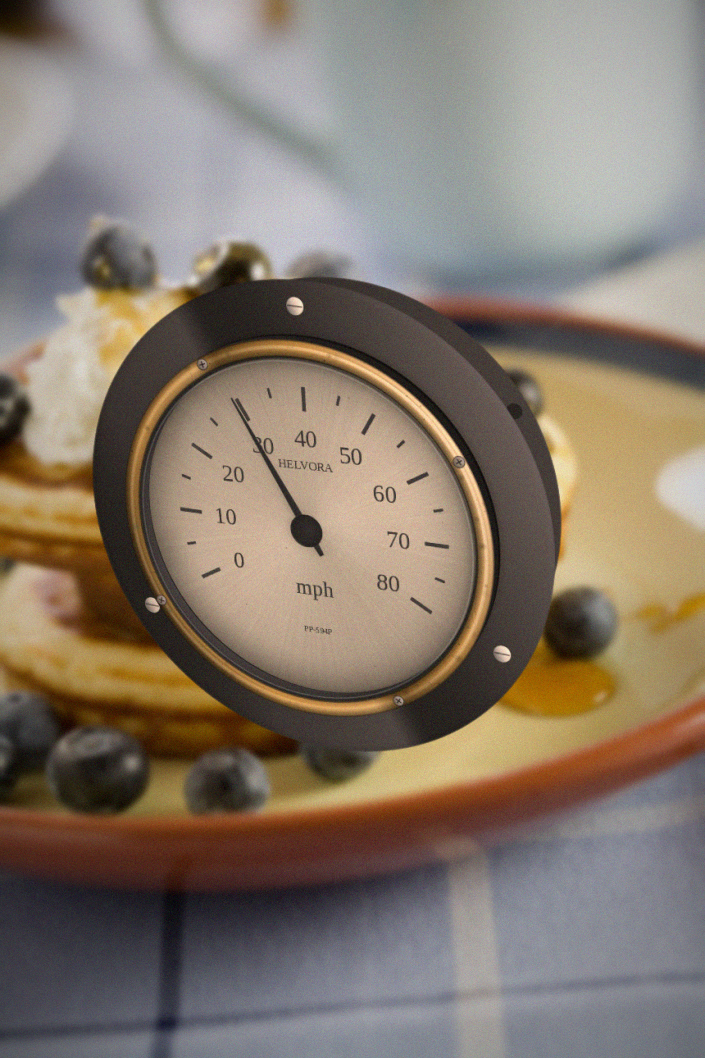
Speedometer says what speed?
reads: 30 mph
